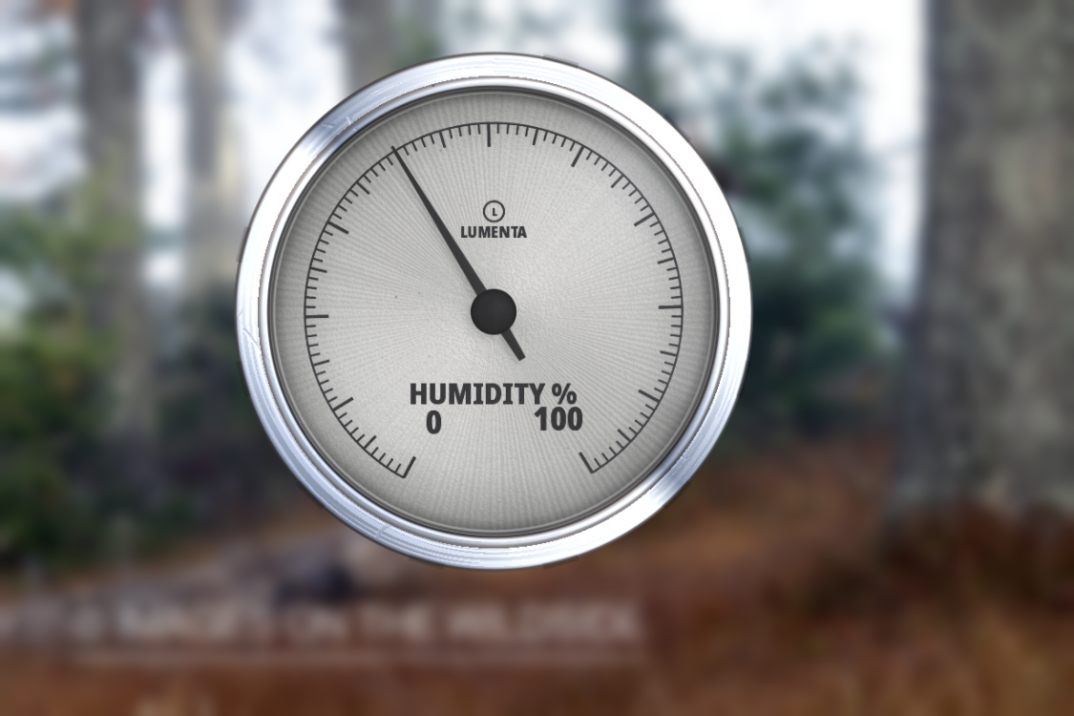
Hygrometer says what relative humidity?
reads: 40 %
